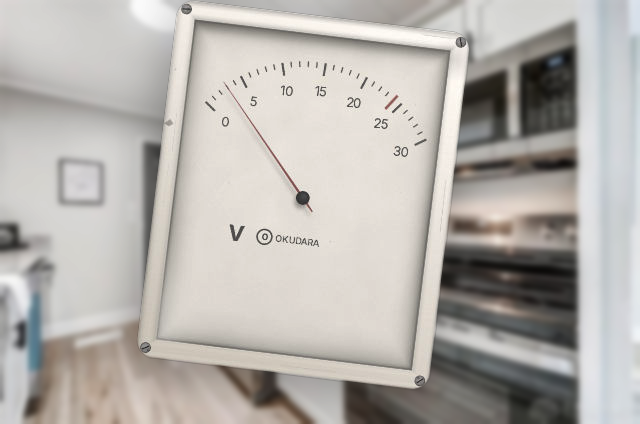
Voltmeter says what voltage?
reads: 3 V
